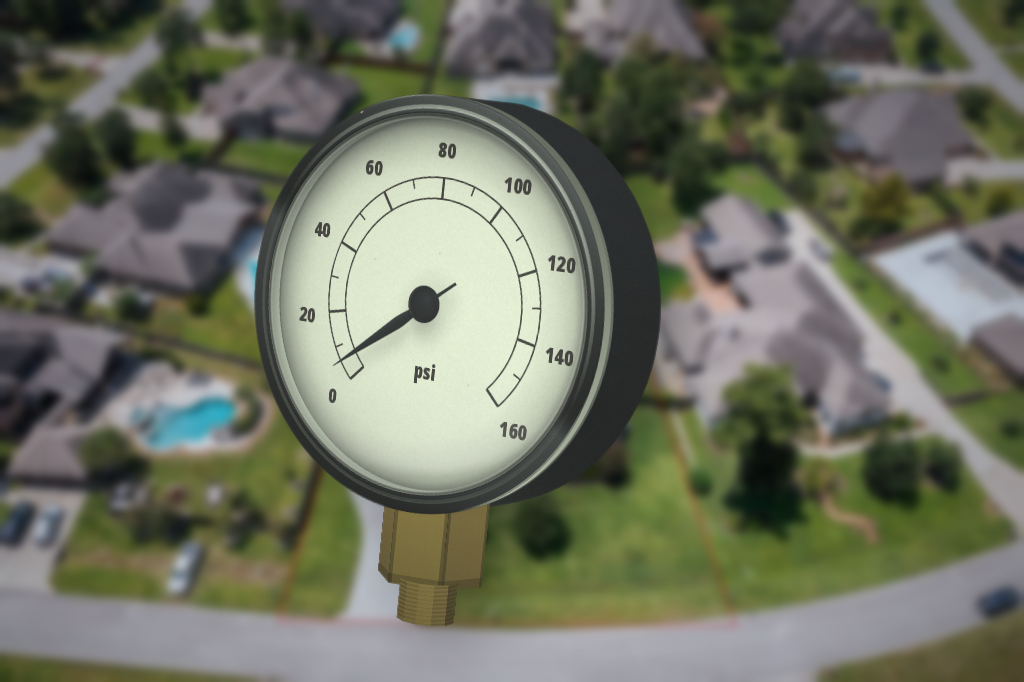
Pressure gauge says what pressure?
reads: 5 psi
